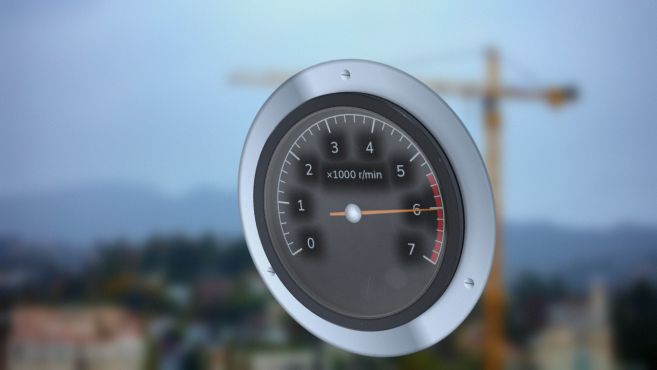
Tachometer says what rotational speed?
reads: 6000 rpm
